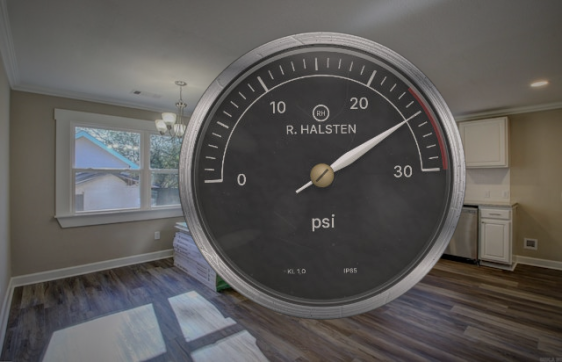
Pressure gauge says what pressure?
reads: 25 psi
